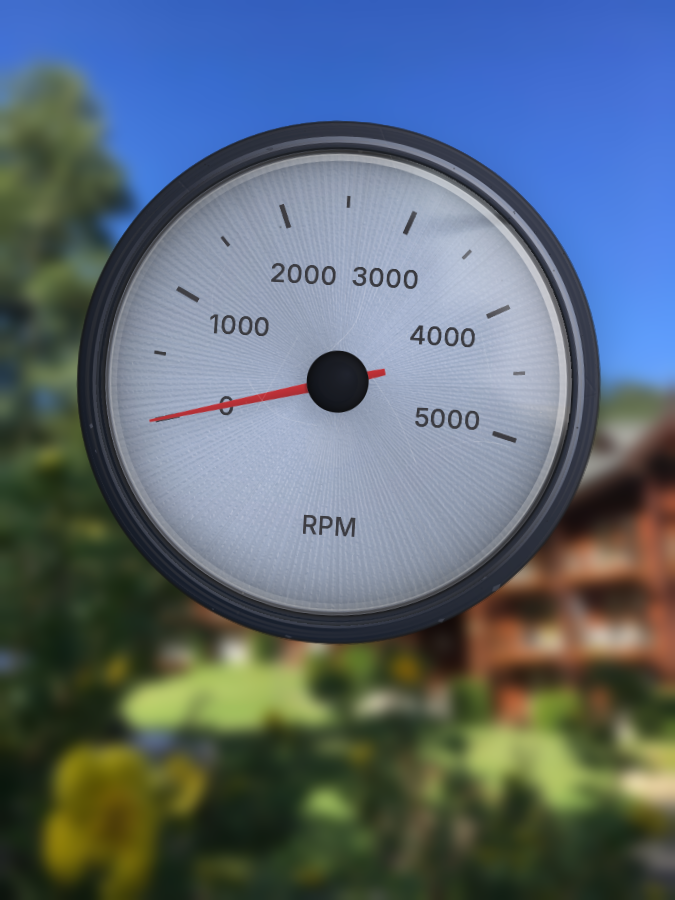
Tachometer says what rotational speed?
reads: 0 rpm
